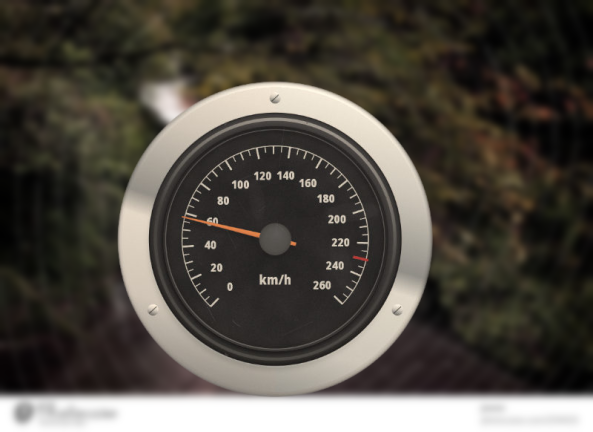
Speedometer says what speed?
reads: 57.5 km/h
